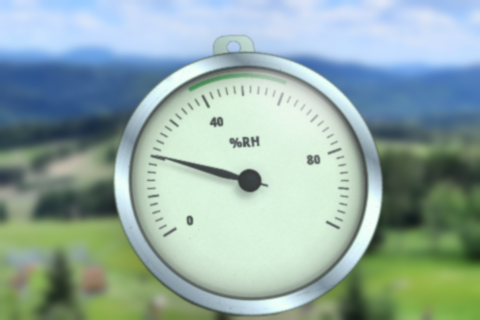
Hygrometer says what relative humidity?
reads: 20 %
